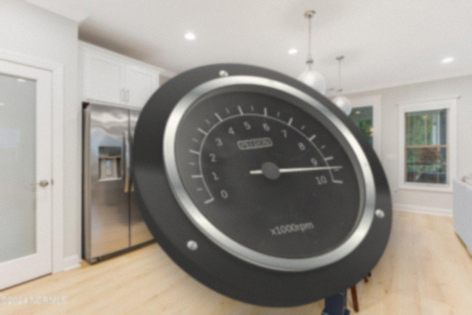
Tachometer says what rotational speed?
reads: 9500 rpm
